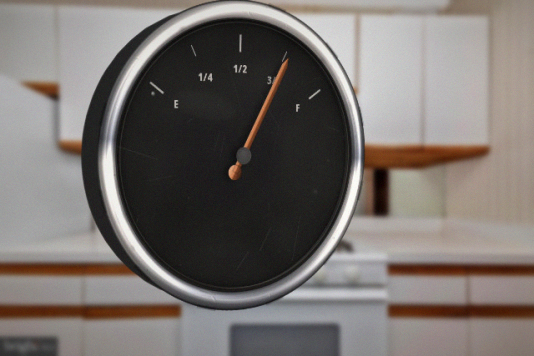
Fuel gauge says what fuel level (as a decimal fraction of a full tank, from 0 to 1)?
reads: 0.75
